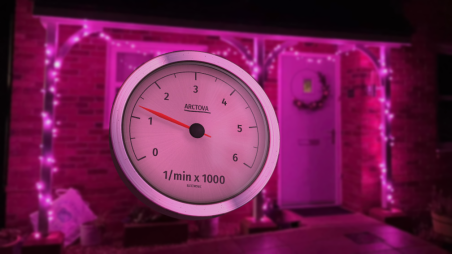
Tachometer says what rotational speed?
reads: 1250 rpm
